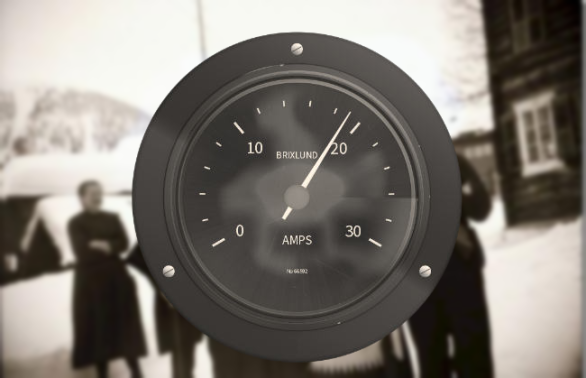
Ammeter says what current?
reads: 19 A
